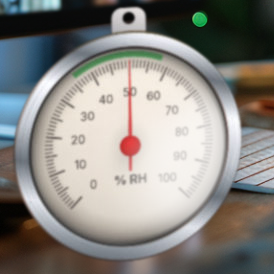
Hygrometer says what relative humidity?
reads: 50 %
